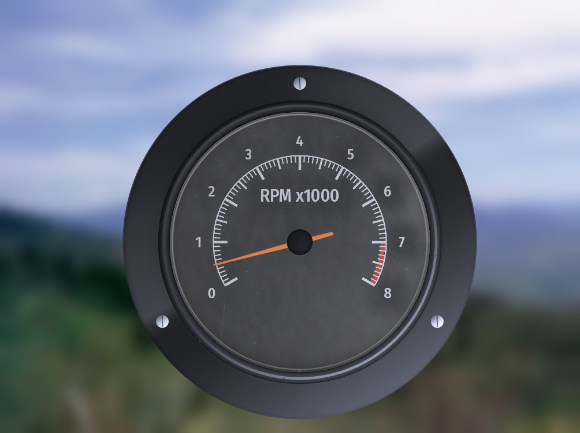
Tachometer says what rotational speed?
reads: 500 rpm
